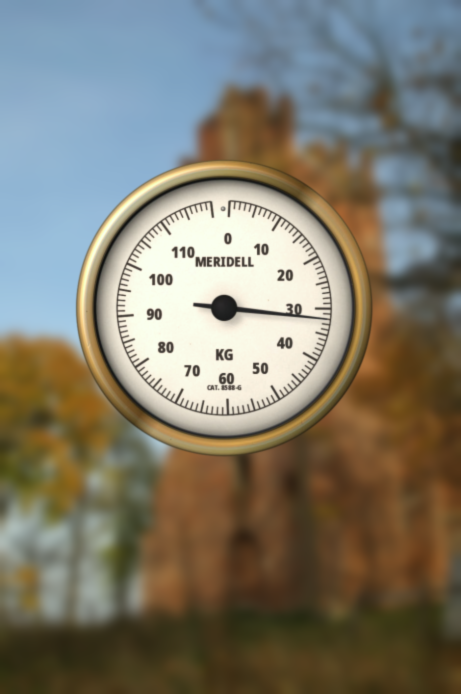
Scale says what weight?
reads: 32 kg
